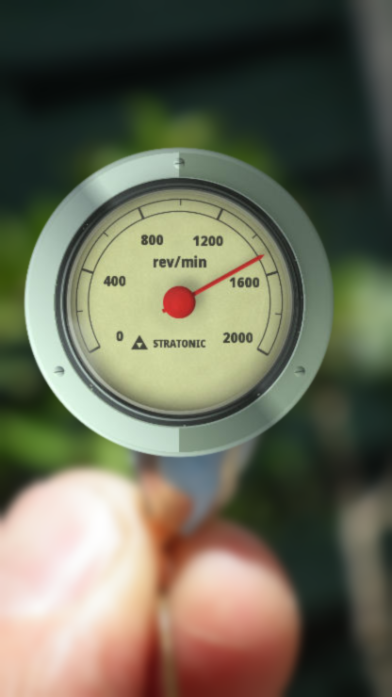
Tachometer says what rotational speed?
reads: 1500 rpm
